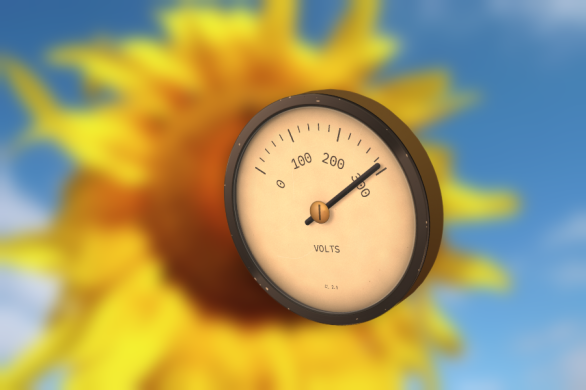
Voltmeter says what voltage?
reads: 290 V
